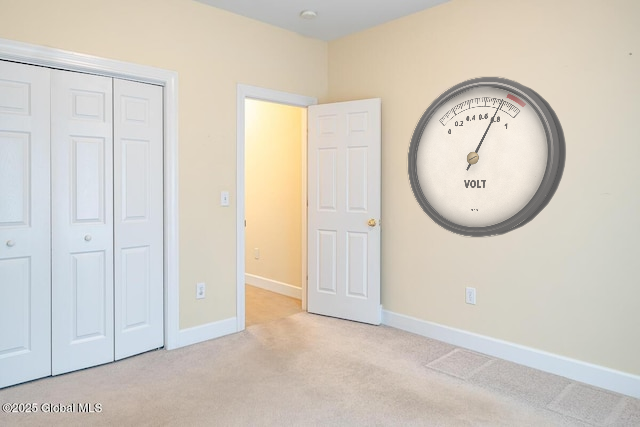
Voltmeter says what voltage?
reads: 0.8 V
